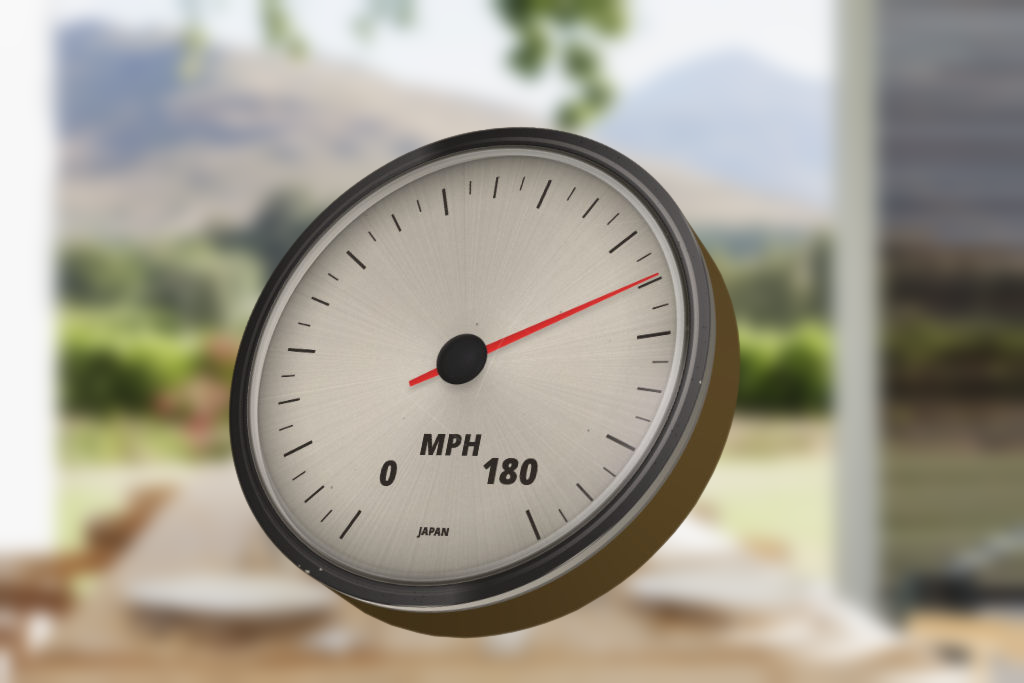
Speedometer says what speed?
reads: 130 mph
